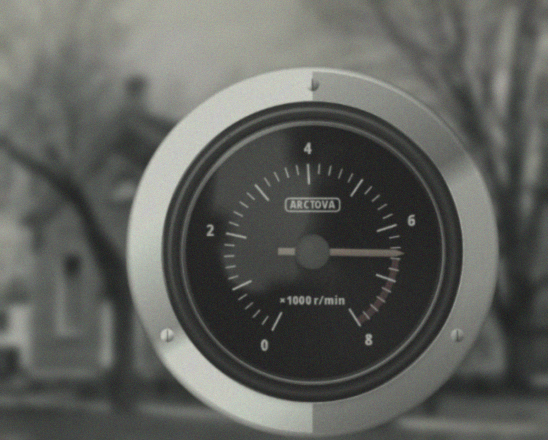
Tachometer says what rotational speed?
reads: 6500 rpm
